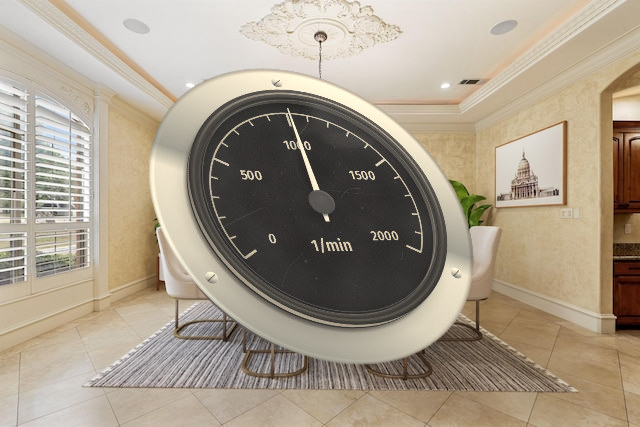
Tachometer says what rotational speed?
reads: 1000 rpm
